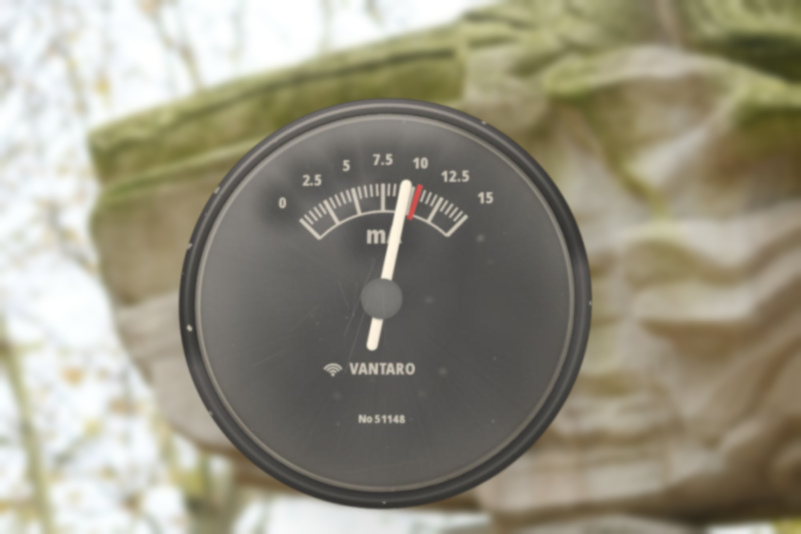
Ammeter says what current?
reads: 9.5 mA
